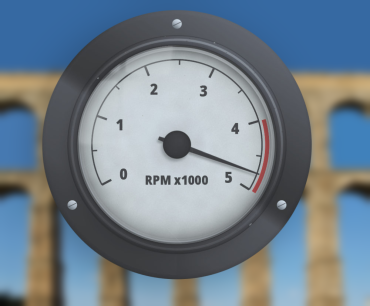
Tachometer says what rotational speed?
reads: 4750 rpm
